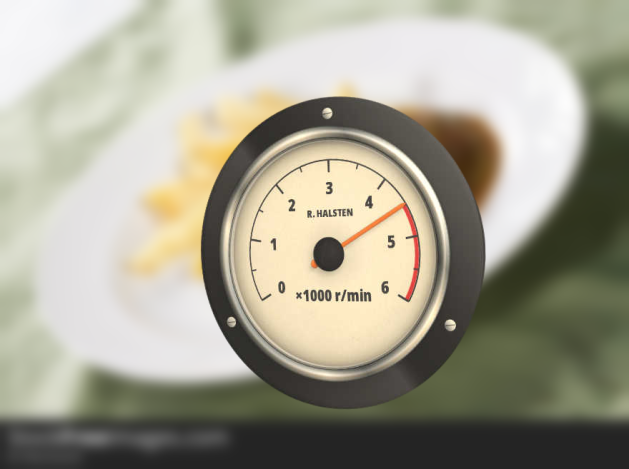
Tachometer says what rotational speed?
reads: 4500 rpm
